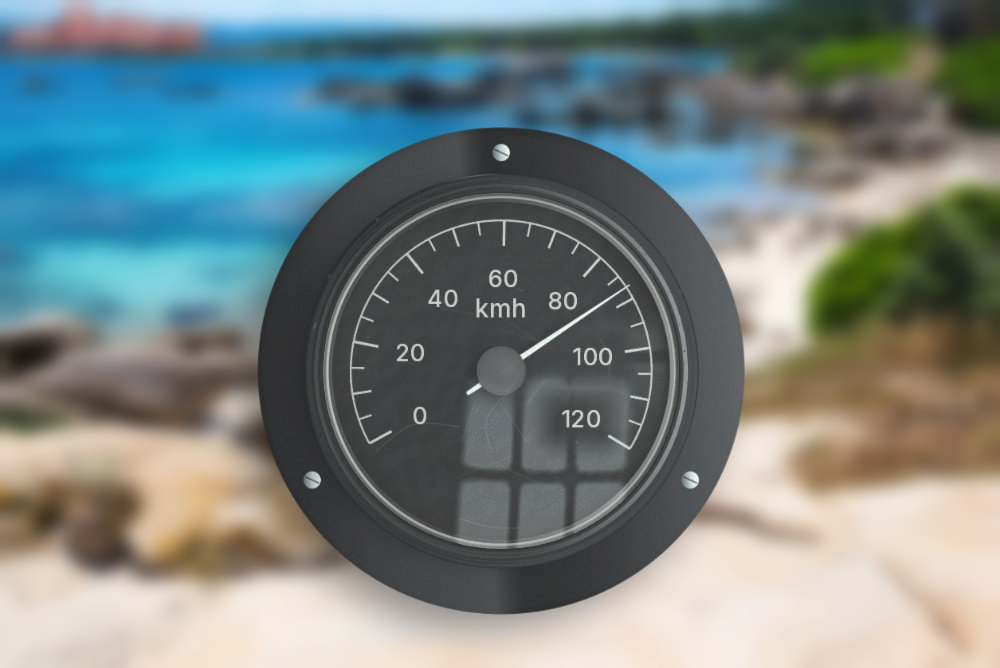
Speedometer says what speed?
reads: 87.5 km/h
